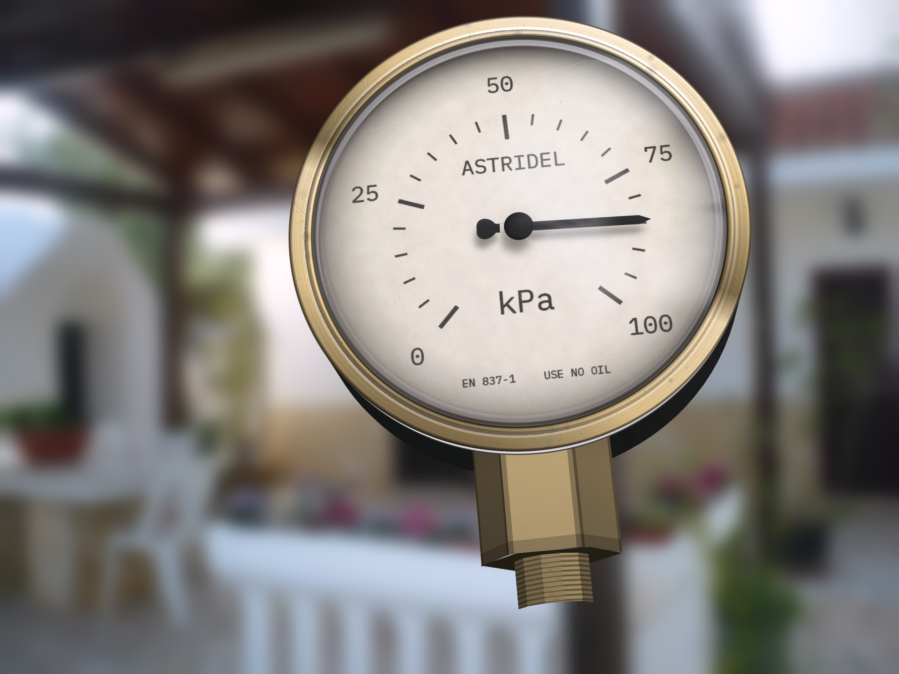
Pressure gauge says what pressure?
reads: 85 kPa
